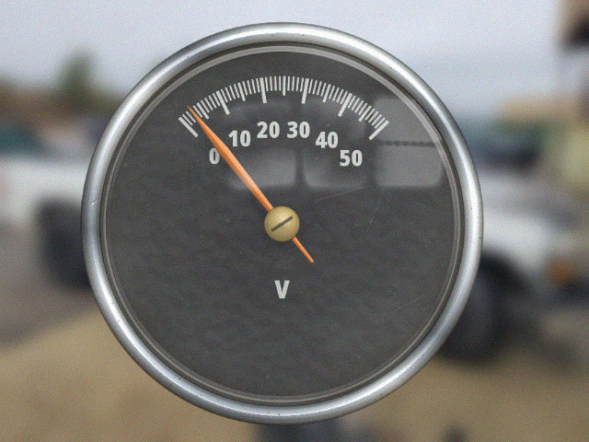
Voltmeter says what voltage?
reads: 3 V
